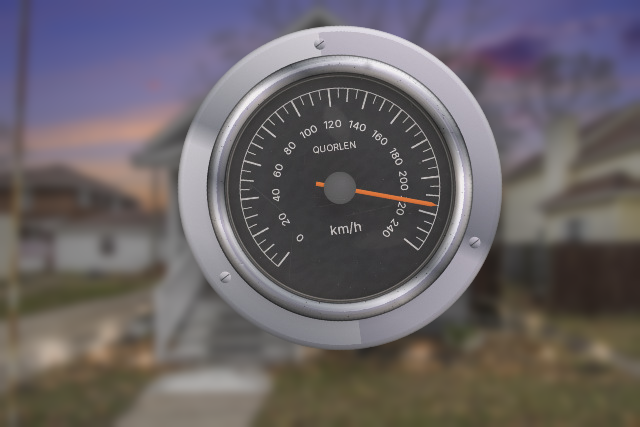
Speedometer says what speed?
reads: 215 km/h
